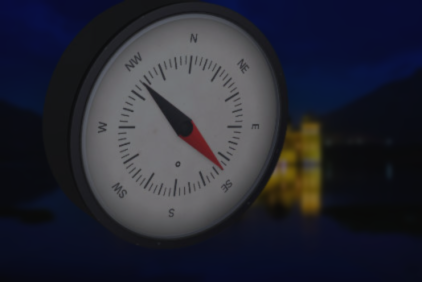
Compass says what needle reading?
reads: 130 °
